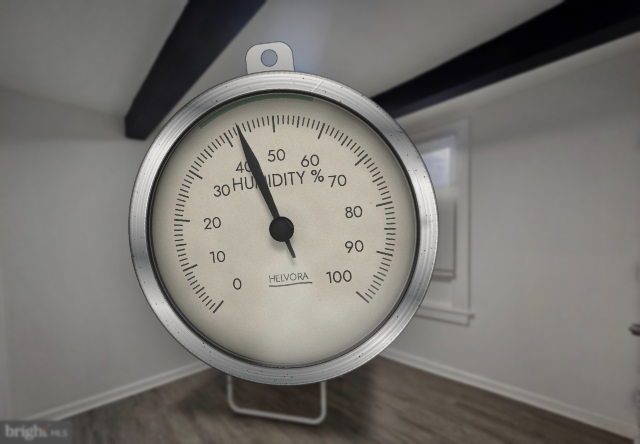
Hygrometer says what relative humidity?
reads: 43 %
